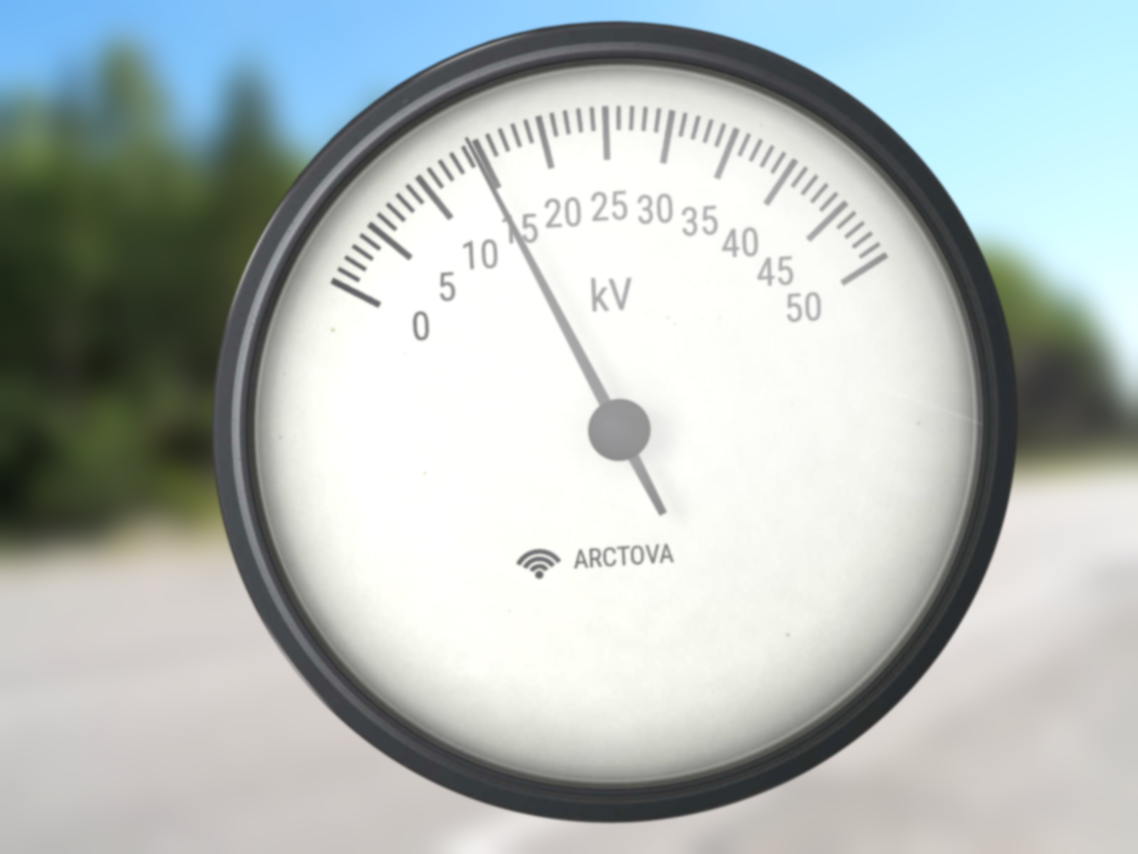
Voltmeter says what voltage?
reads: 14.5 kV
